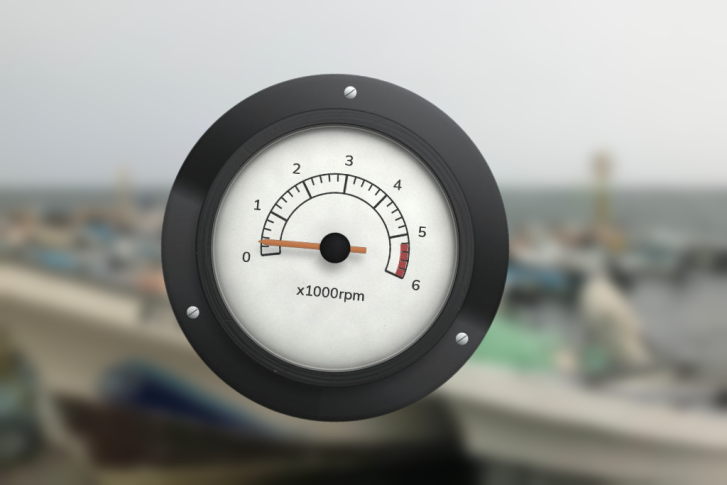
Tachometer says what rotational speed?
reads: 300 rpm
